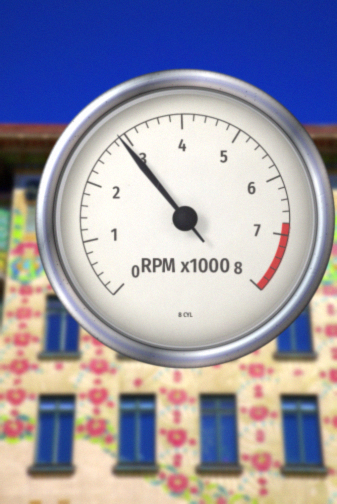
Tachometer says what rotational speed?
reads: 2900 rpm
